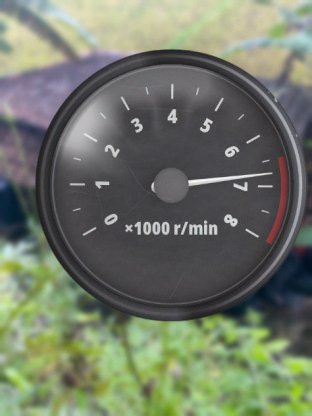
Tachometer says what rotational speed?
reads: 6750 rpm
